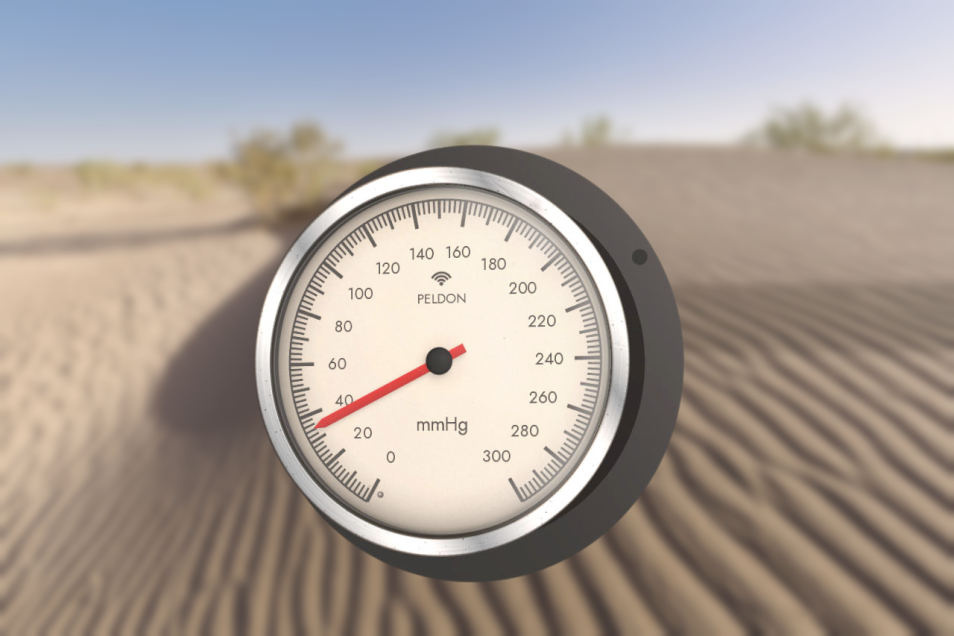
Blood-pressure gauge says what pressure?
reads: 34 mmHg
